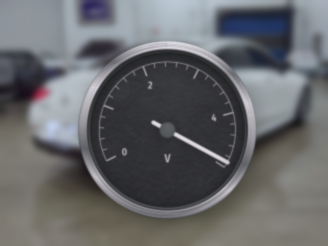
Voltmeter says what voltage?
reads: 4.9 V
